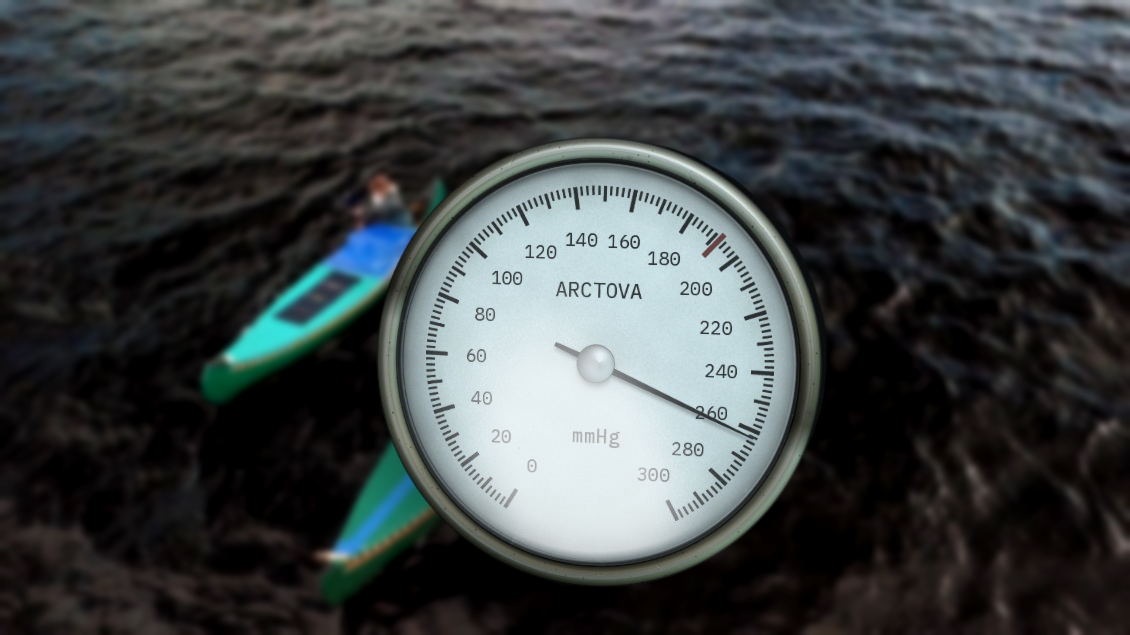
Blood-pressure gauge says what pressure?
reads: 262 mmHg
